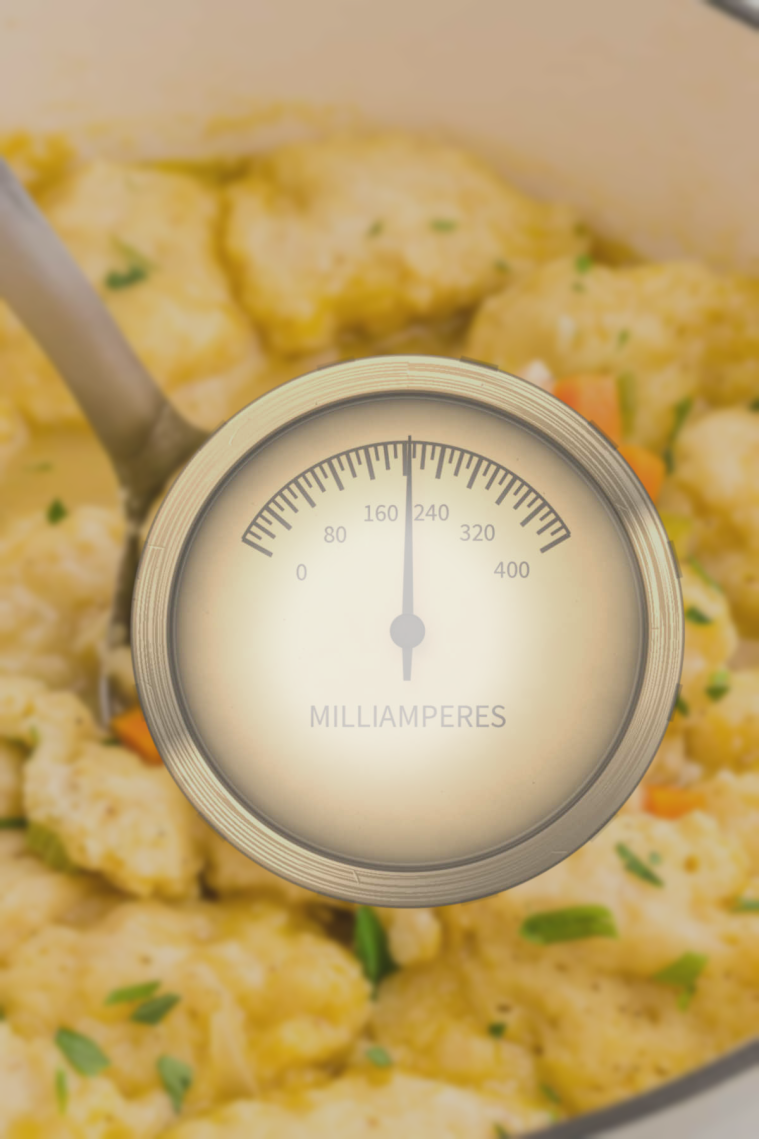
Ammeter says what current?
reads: 205 mA
